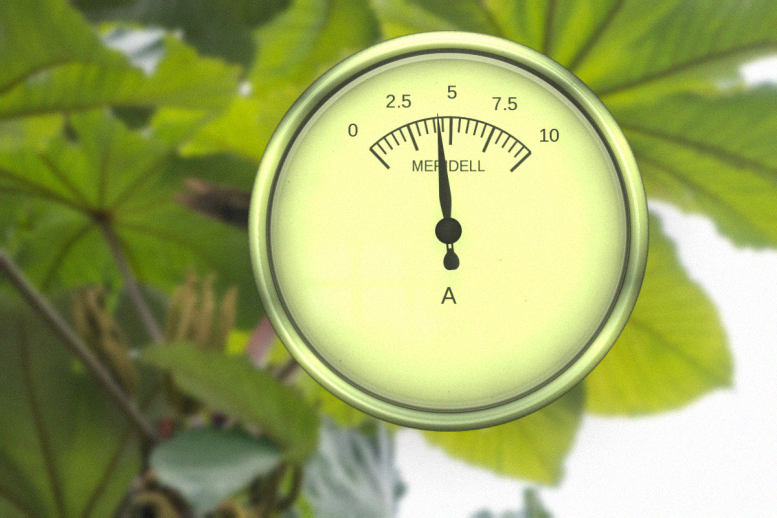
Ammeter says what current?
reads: 4.25 A
